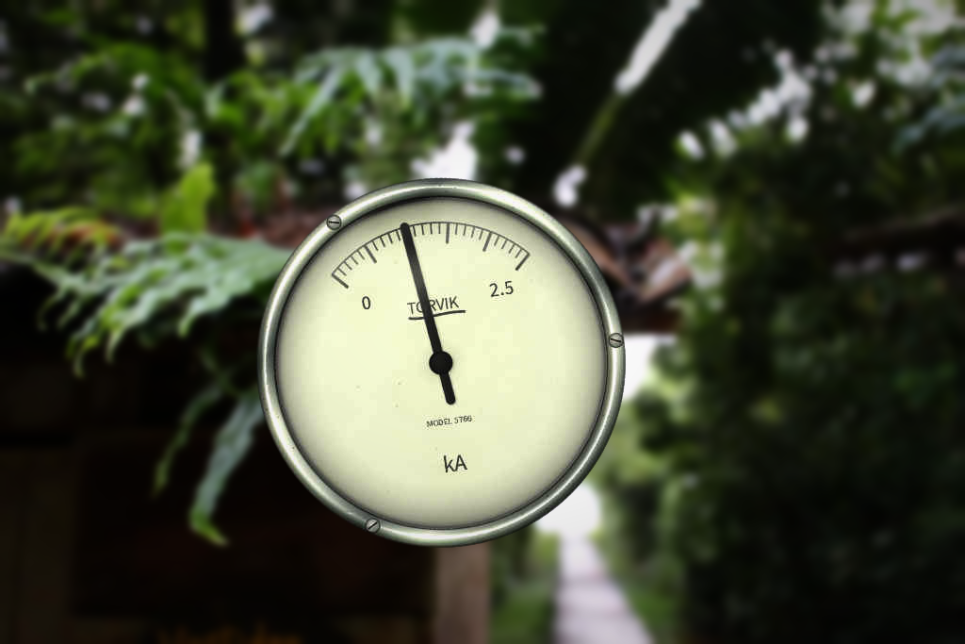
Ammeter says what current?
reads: 1 kA
